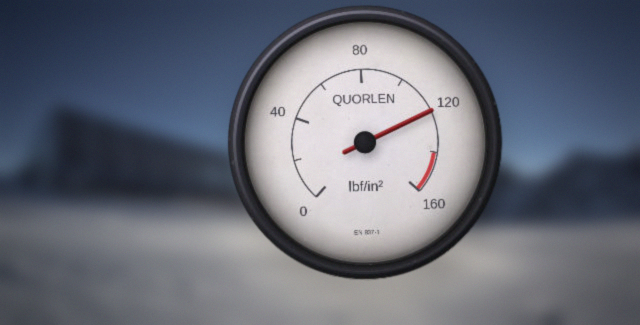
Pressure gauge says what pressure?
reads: 120 psi
